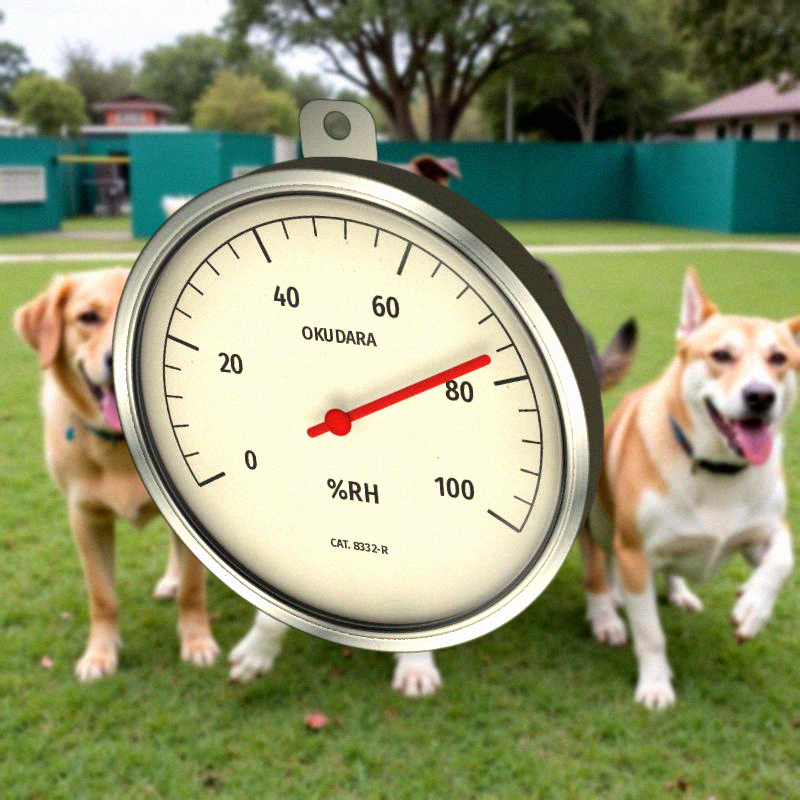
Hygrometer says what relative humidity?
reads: 76 %
